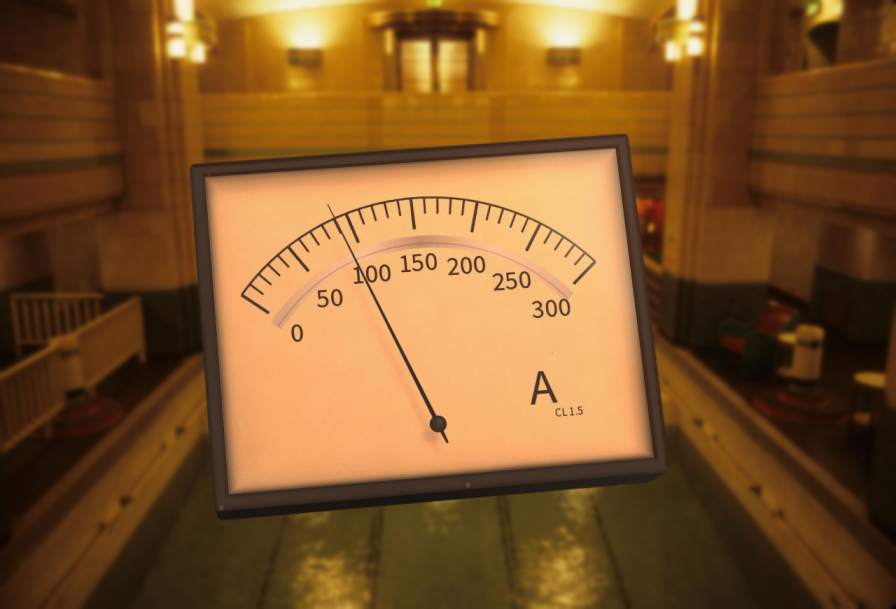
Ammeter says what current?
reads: 90 A
